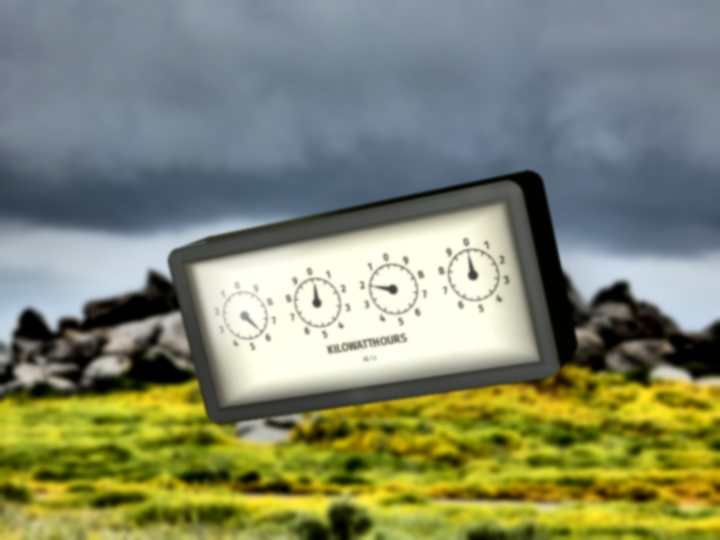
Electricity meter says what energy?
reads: 6020 kWh
